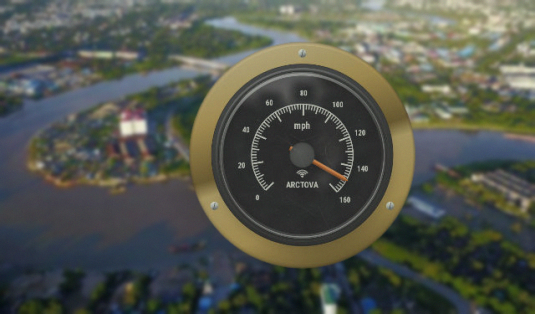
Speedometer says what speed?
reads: 150 mph
